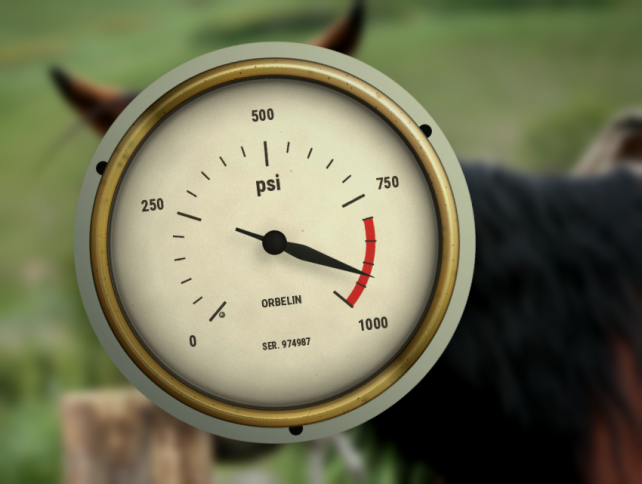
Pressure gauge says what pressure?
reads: 925 psi
